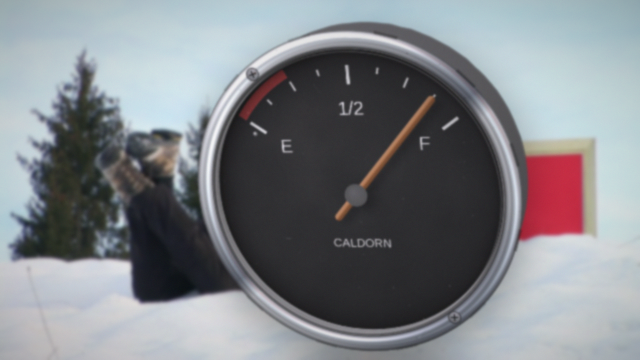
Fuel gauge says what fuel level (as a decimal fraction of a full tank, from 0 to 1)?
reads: 0.875
